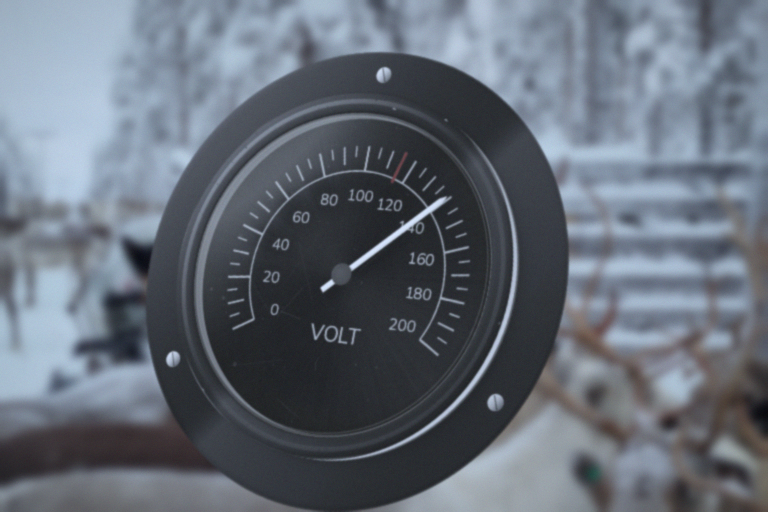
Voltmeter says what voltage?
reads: 140 V
